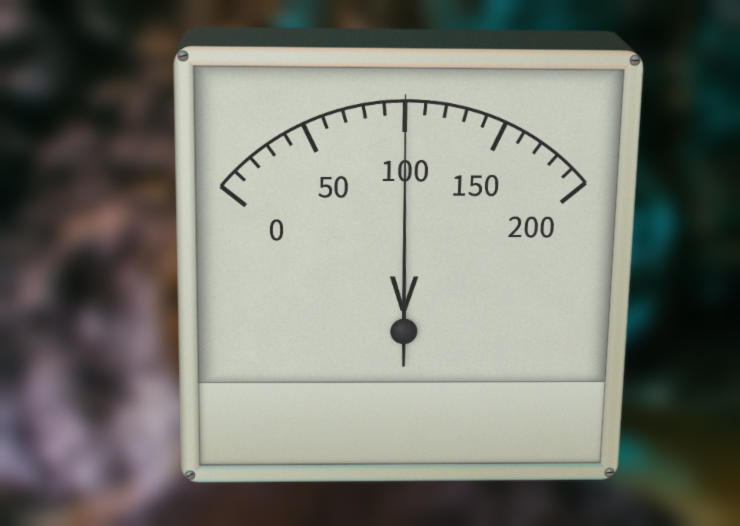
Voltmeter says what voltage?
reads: 100 V
